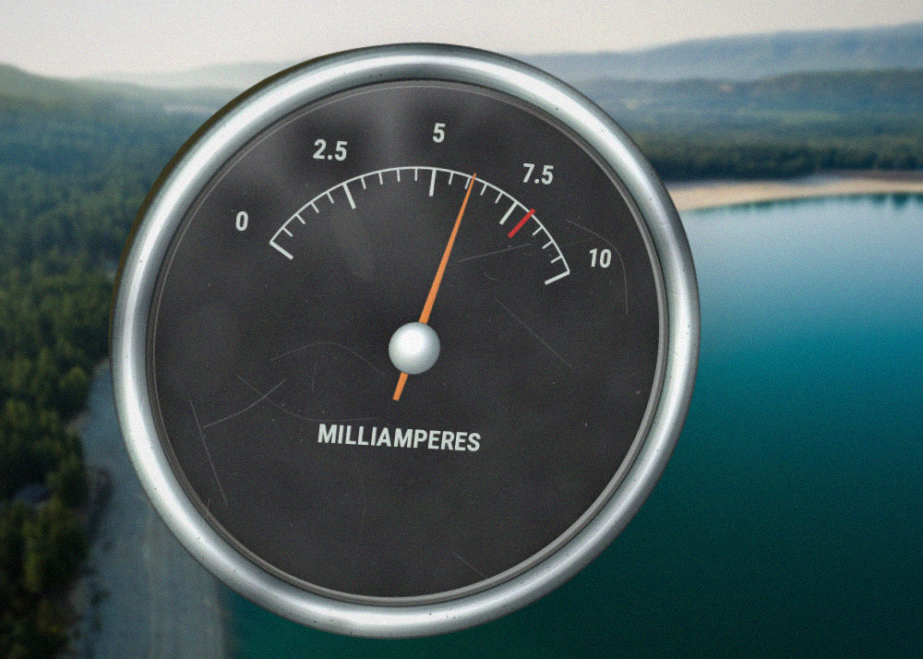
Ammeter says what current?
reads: 6 mA
